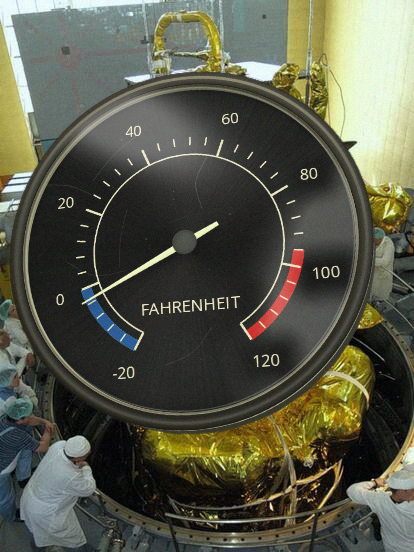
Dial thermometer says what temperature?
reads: -4 °F
